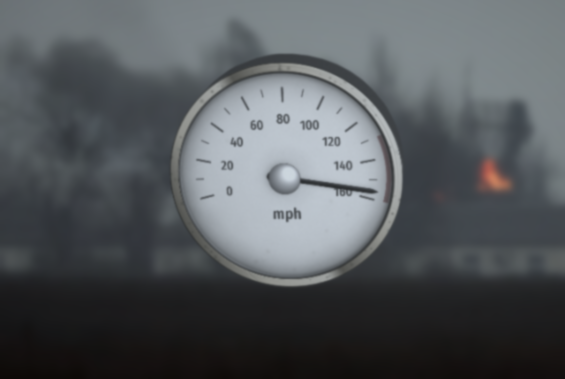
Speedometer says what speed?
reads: 155 mph
